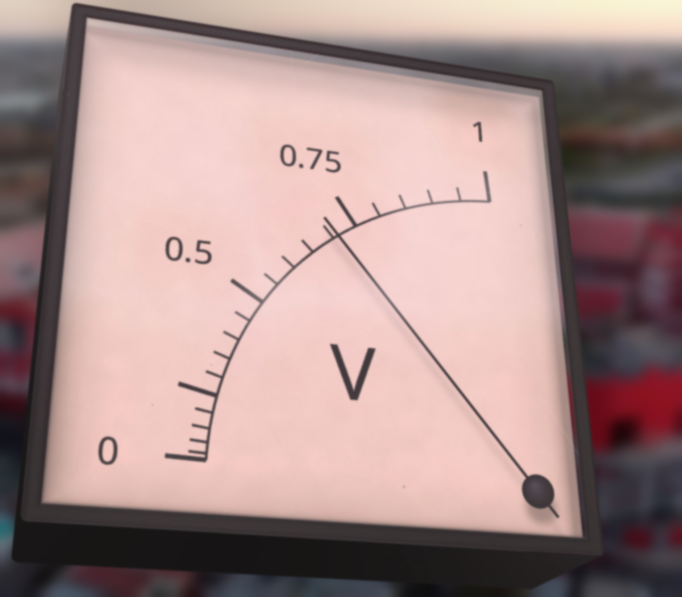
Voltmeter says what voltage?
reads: 0.7 V
